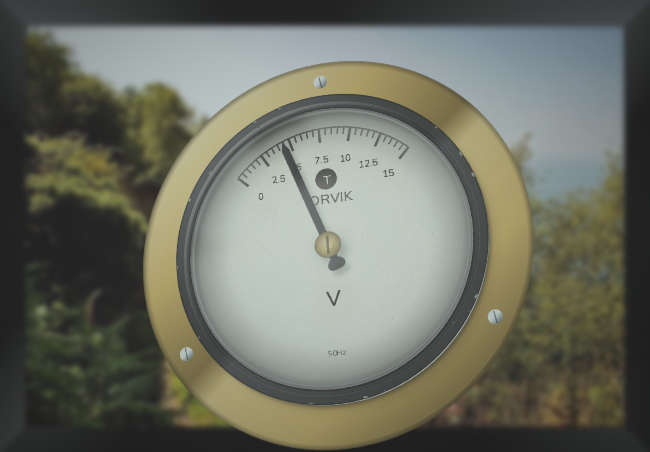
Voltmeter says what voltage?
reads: 4.5 V
